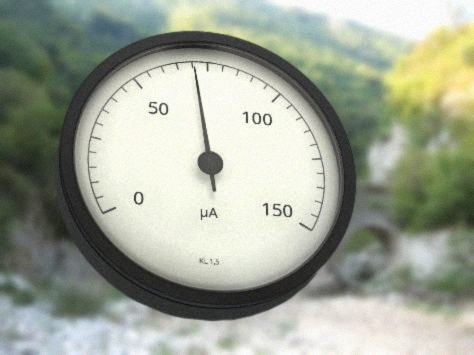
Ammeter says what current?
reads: 70 µA
